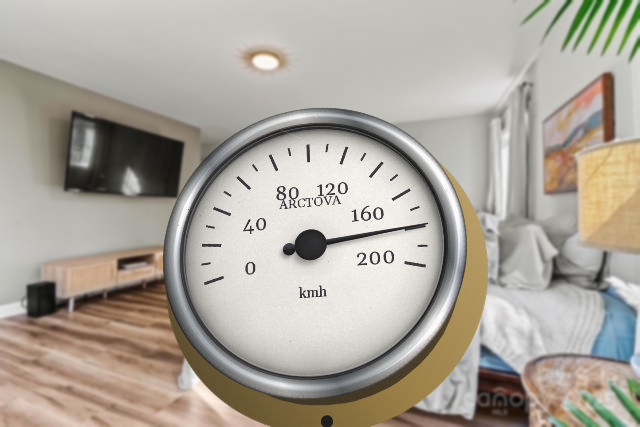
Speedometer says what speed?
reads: 180 km/h
